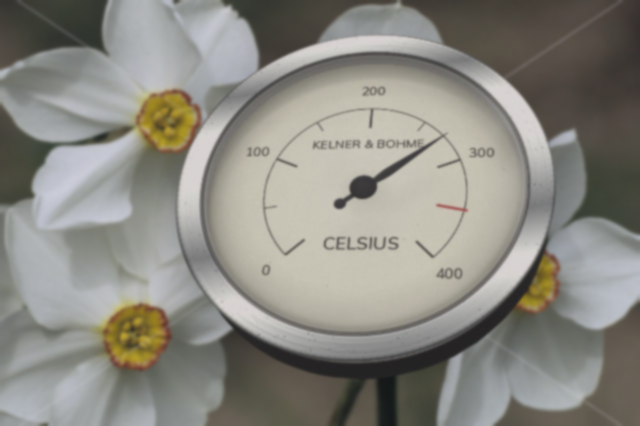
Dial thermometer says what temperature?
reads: 275 °C
